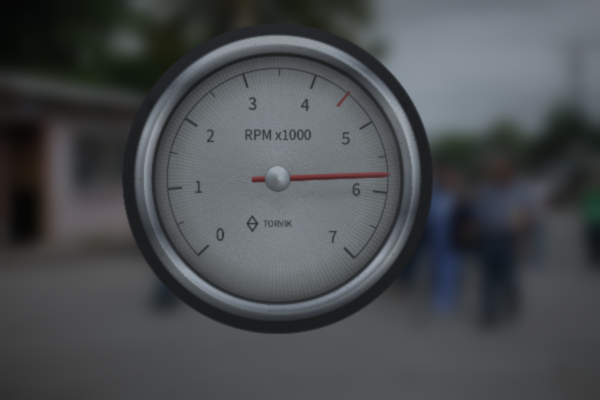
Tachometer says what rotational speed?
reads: 5750 rpm
